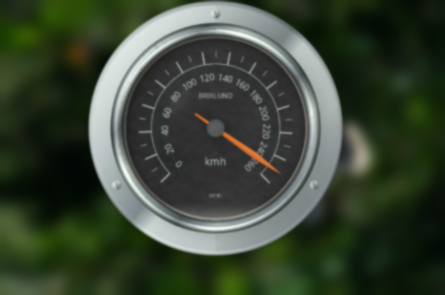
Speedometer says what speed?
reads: 250 km/h
